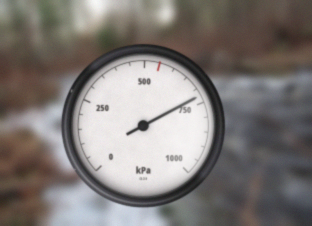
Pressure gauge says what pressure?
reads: 725 kPa
